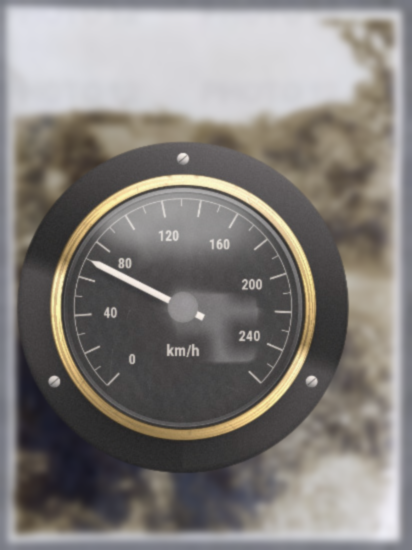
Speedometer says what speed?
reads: 70 km/h
